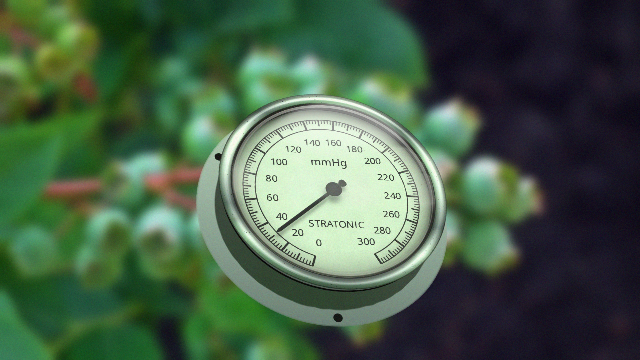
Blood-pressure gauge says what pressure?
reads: 30 mmHg
